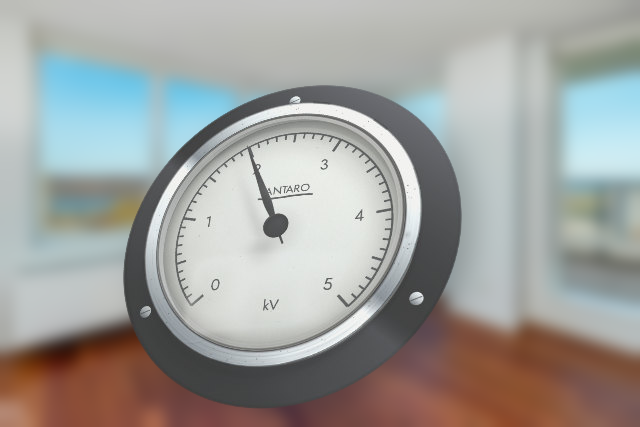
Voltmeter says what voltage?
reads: 2 kV
